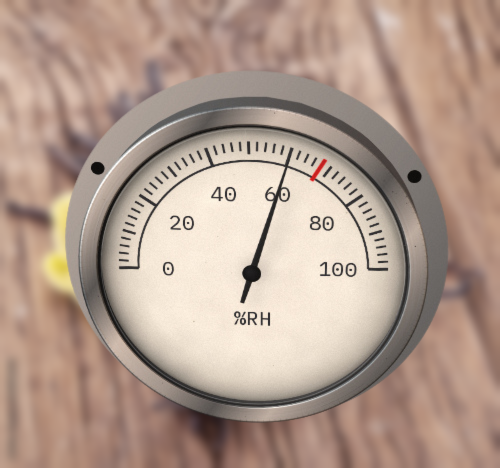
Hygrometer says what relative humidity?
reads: 60 %
